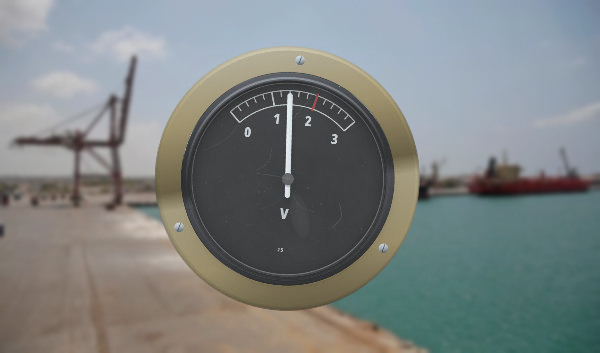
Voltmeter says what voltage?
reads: 1.4 V
